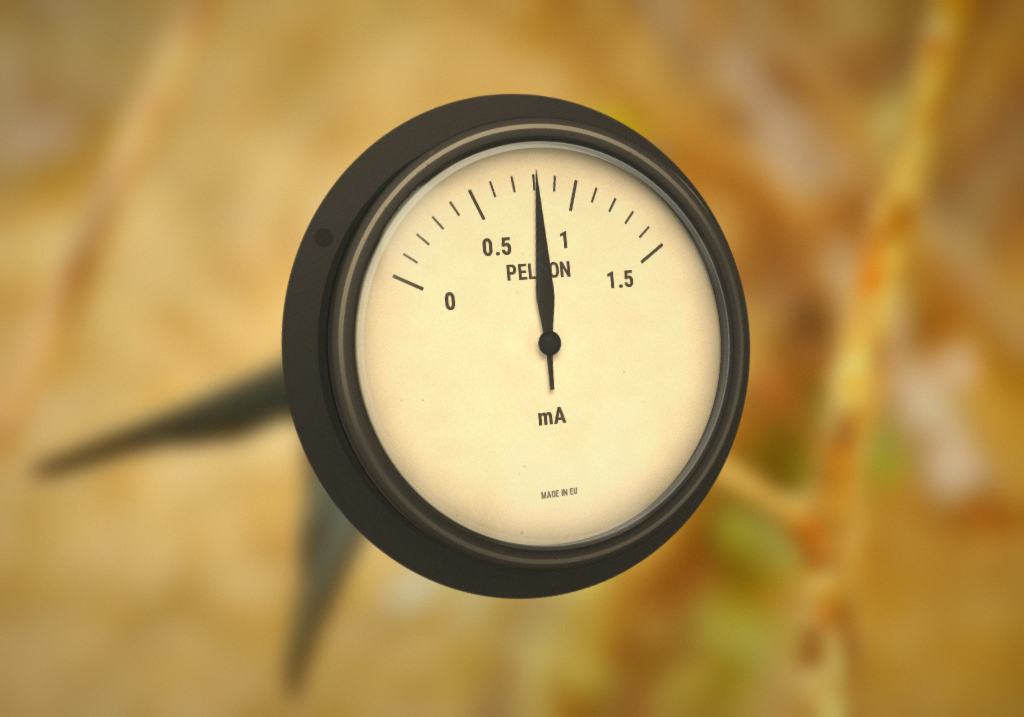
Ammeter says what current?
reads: 0.8 mA
